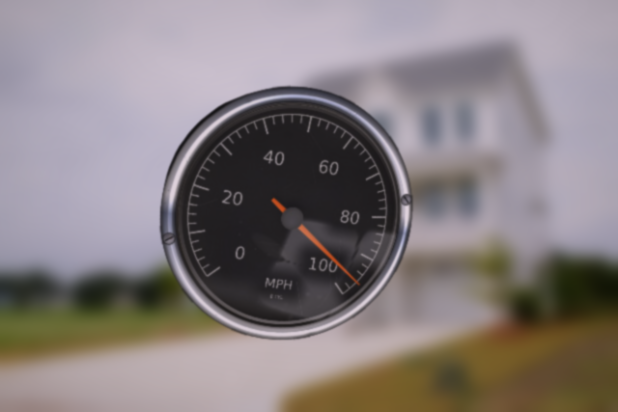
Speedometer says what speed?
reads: 96 mph
